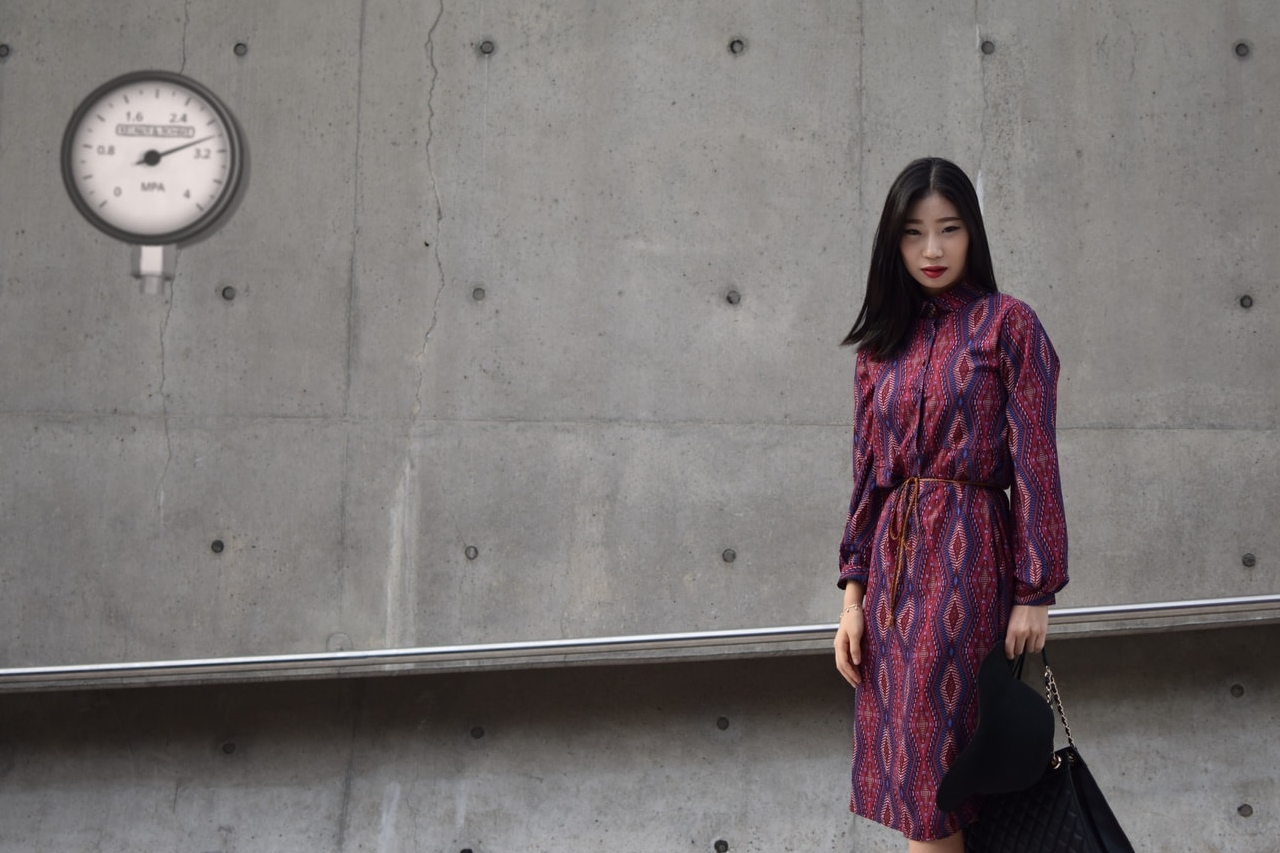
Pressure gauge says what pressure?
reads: 3 MPa
